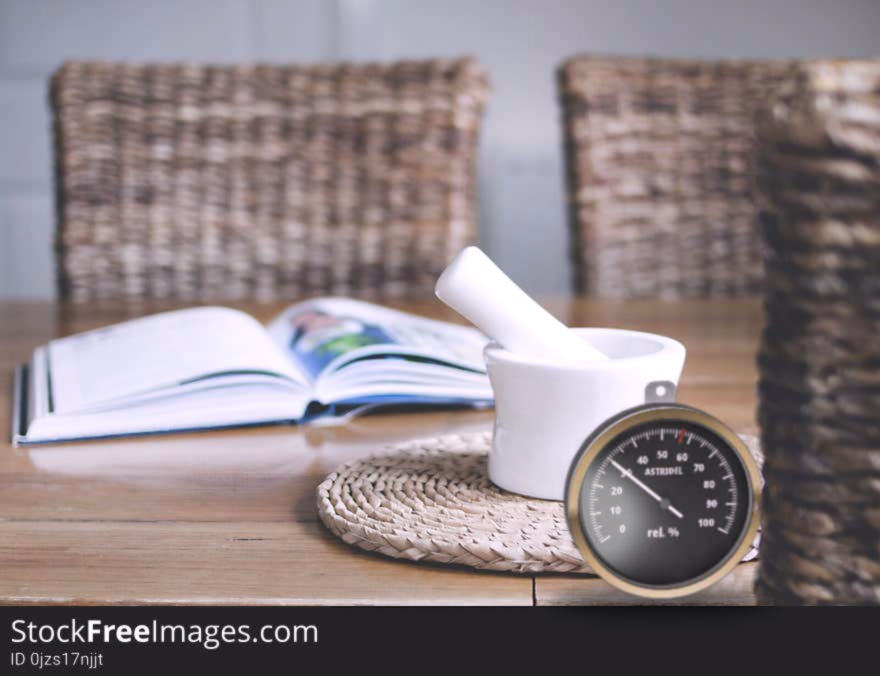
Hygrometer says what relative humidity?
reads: 30 %
